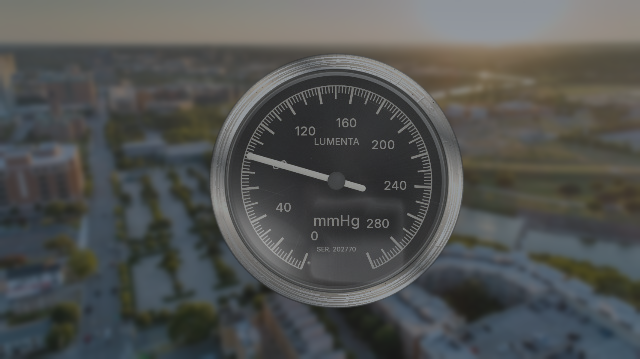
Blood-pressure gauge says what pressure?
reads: 80 mmHg
